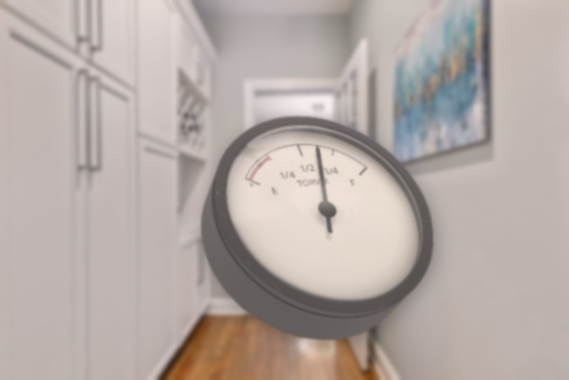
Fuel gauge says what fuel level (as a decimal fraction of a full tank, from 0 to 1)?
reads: 0.625
